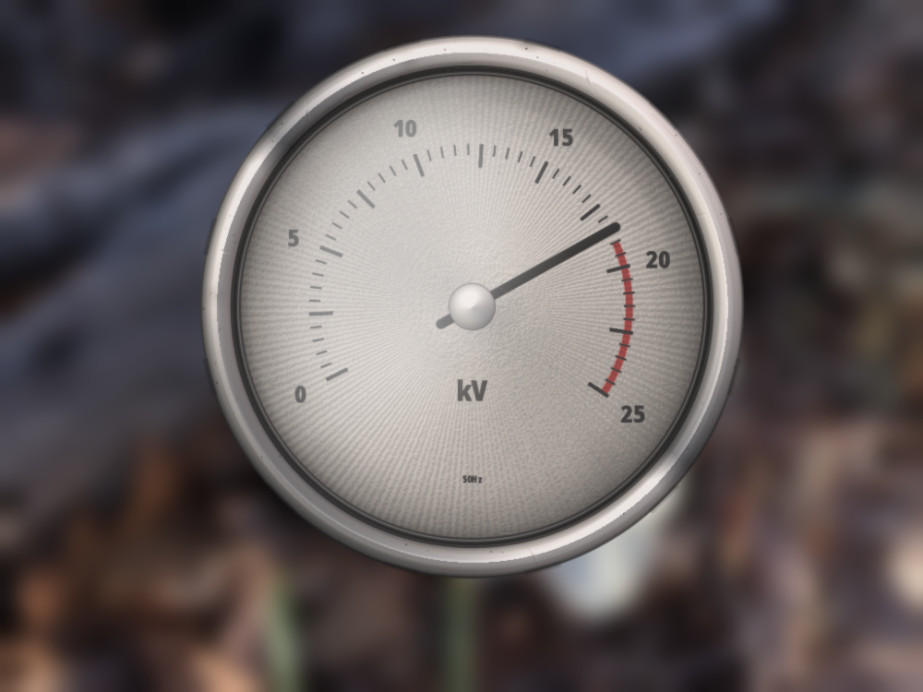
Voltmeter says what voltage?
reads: 18.5 kV
